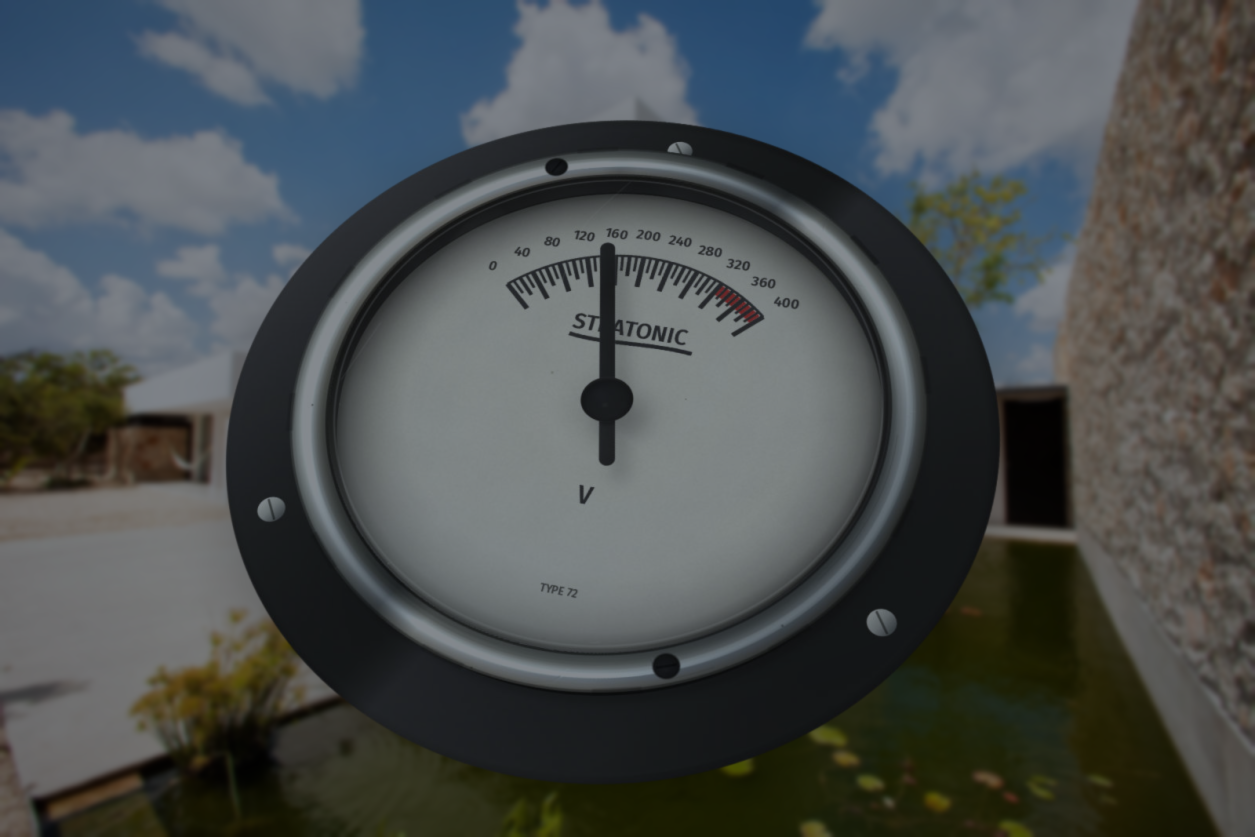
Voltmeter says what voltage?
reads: 150 V
